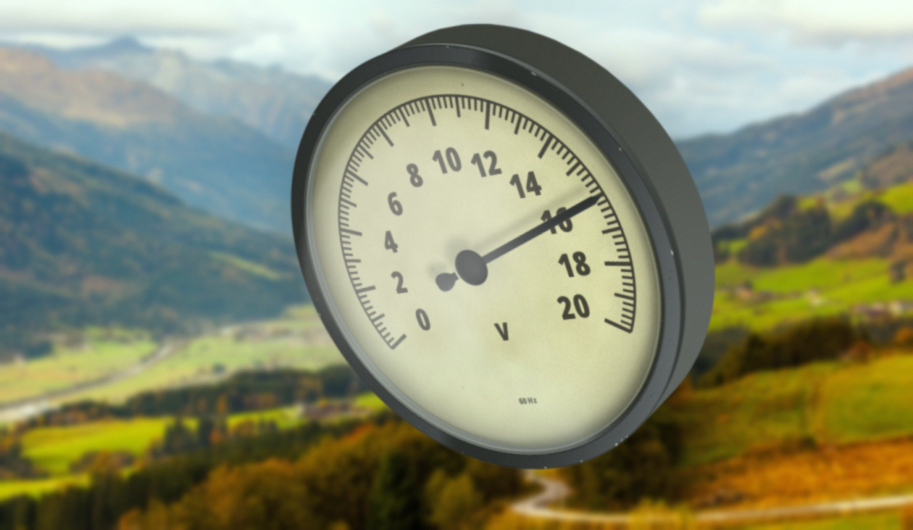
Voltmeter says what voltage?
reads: 16 V
